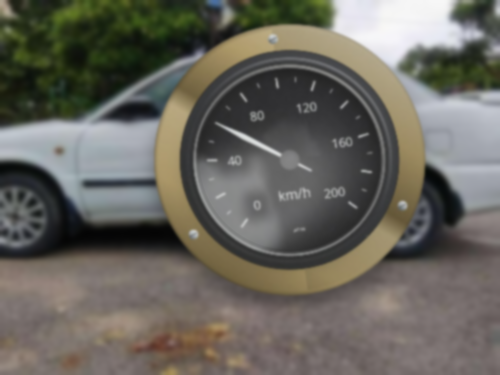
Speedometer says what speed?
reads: 60 km/h
